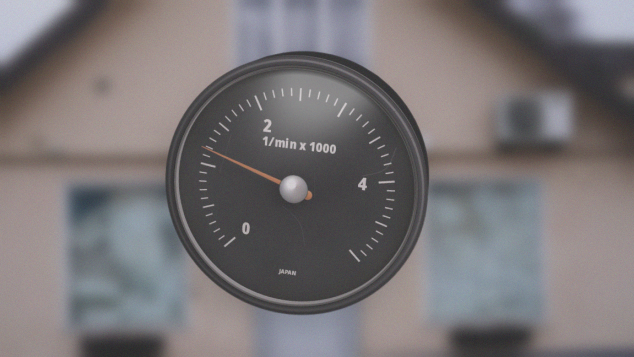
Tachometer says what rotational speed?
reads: 1200 rpm
